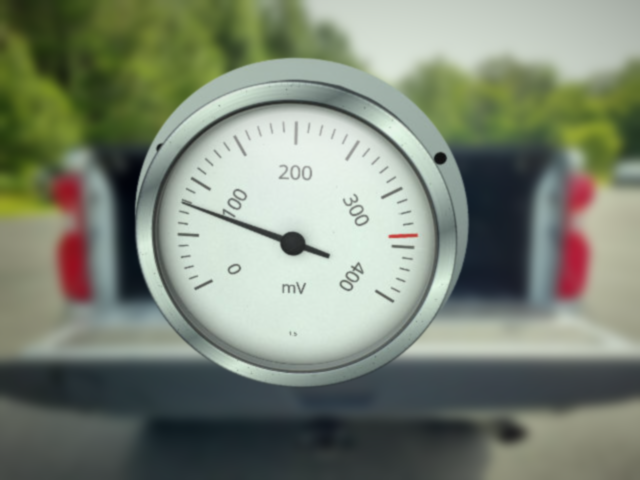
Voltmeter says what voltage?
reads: 80 mV
